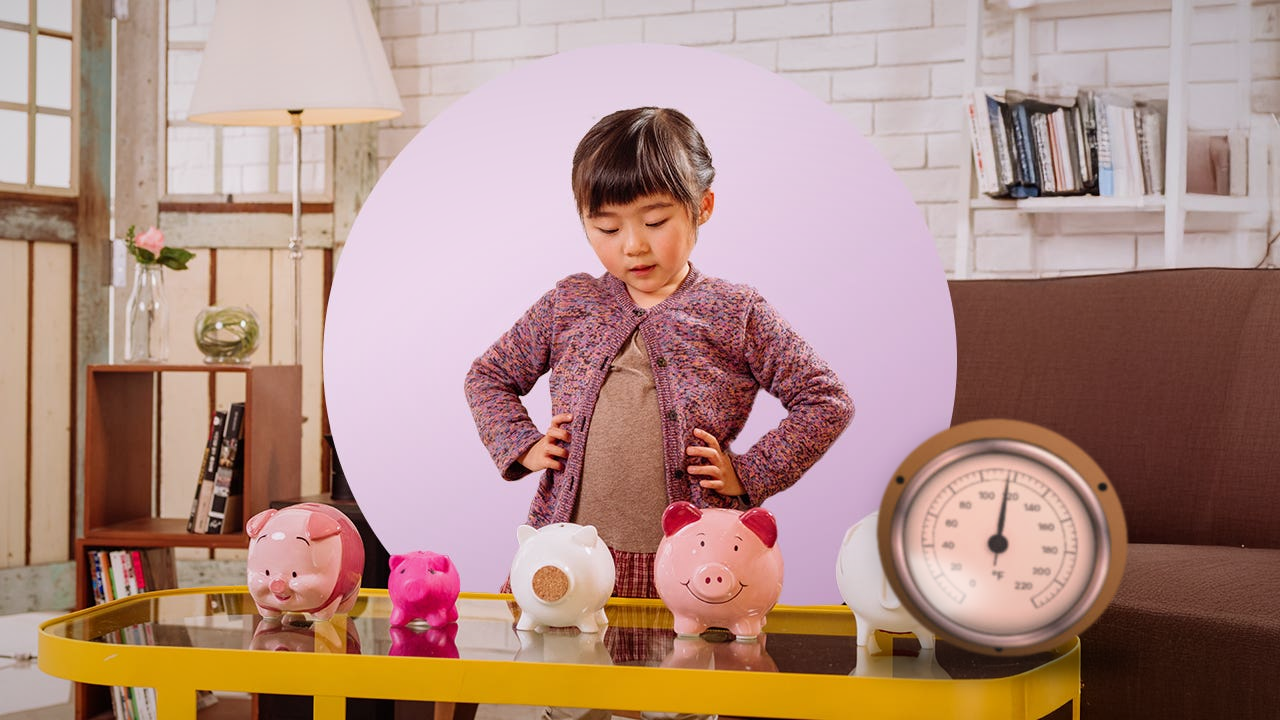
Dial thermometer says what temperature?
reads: 116 °F
